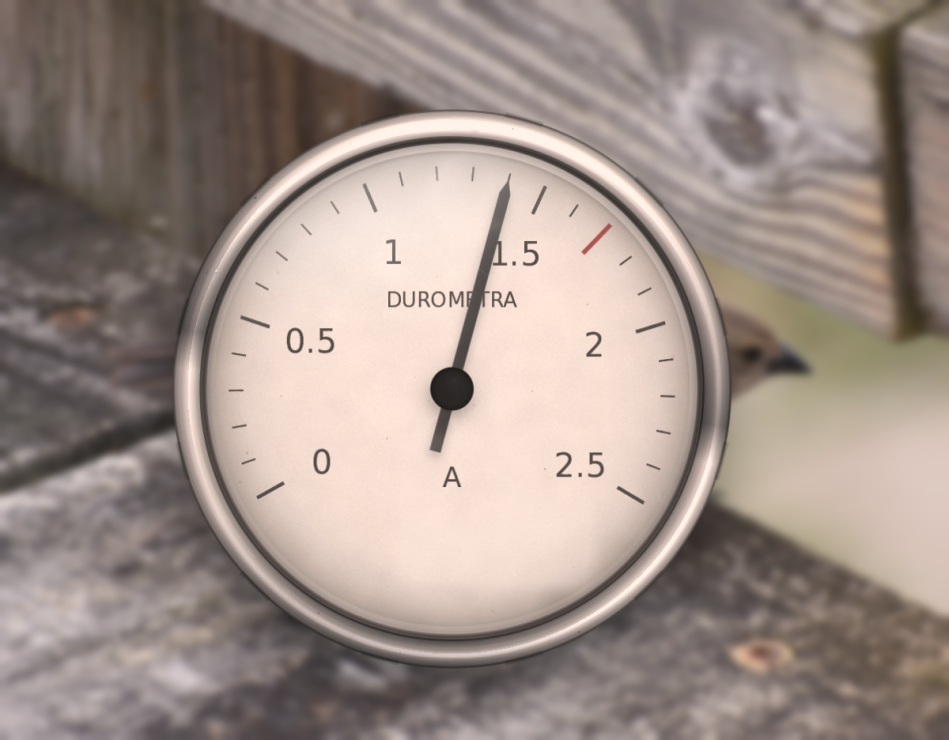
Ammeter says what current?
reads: 1.4 A
